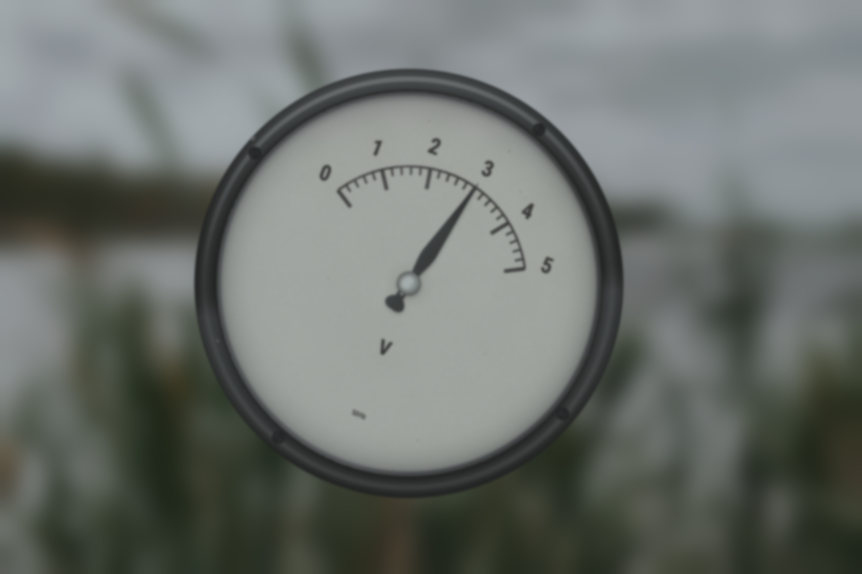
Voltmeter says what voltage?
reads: 3 V
